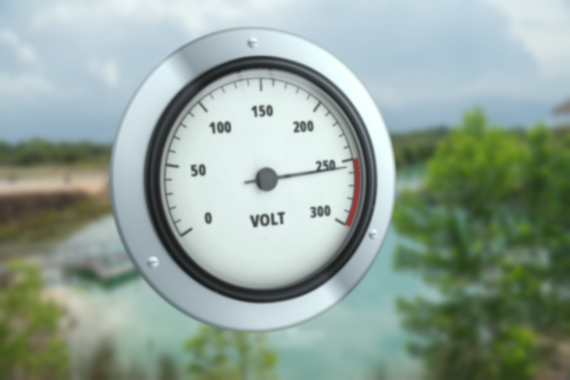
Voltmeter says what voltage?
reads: 255 V
